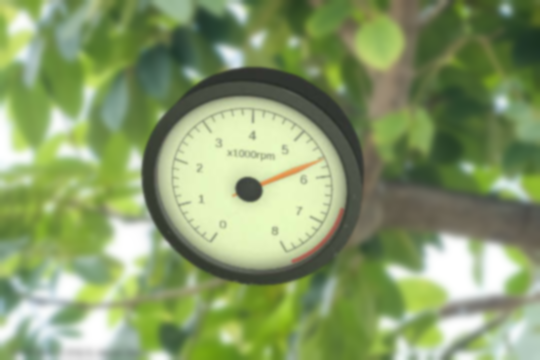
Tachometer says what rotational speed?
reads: 5600 rpm
